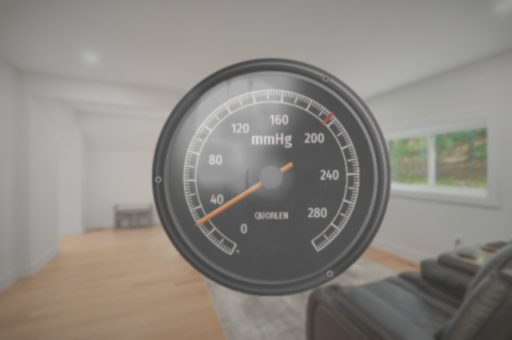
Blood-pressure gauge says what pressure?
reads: 30 mmHg
